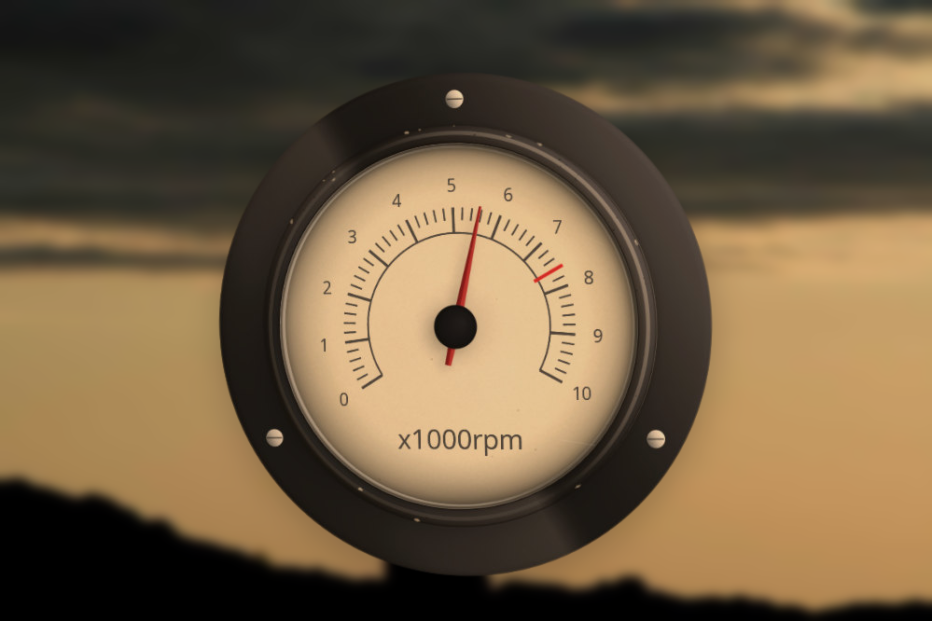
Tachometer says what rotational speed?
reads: 5600 rpm
